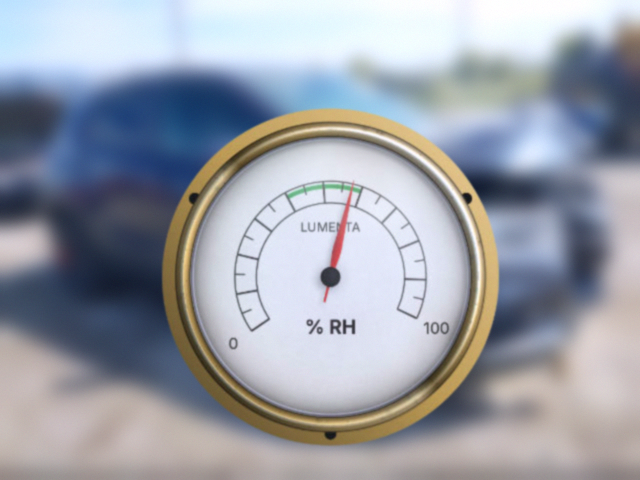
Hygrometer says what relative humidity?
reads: 57.5 %
